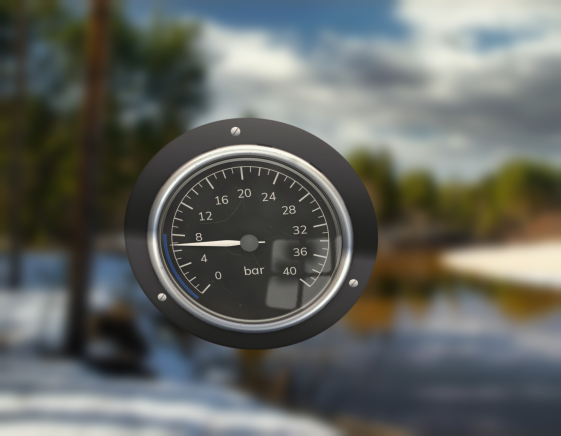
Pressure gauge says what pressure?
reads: 7 bar
